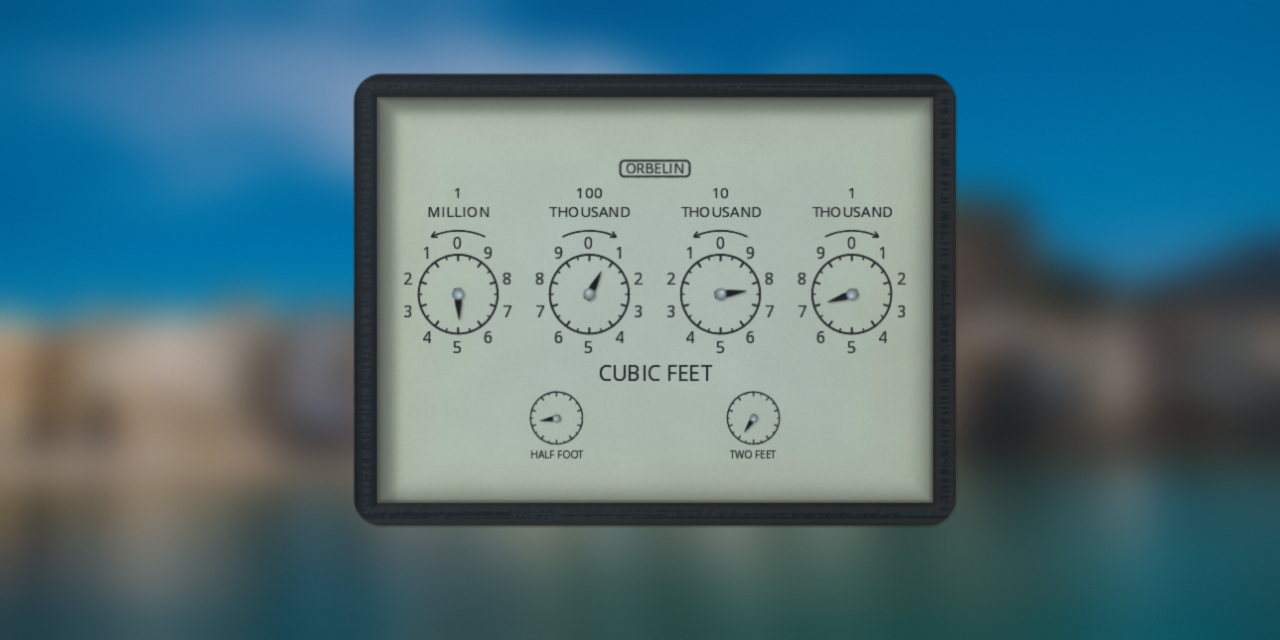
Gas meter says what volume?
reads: 507700 ft³
